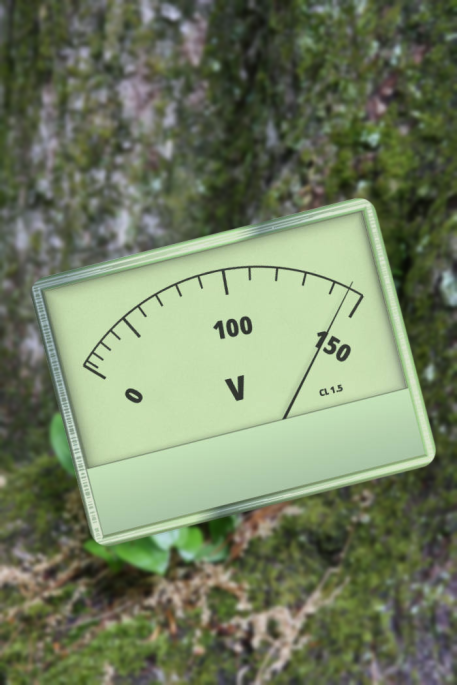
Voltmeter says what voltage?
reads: 145 V
